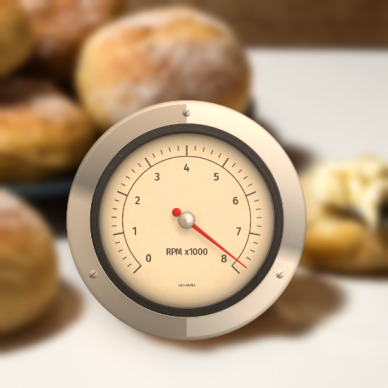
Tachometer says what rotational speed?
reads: 7800 rpm
